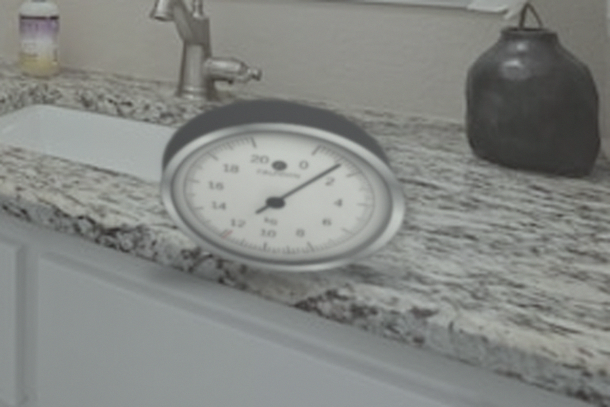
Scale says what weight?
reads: 1 kg
